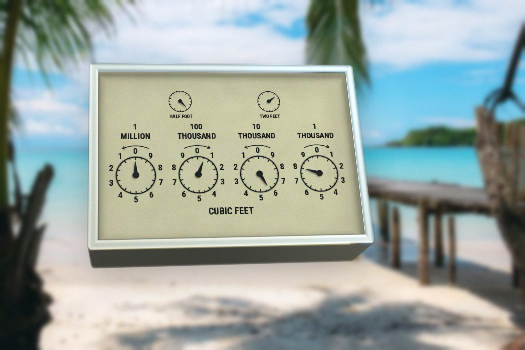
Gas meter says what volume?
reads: 5800 ft³
